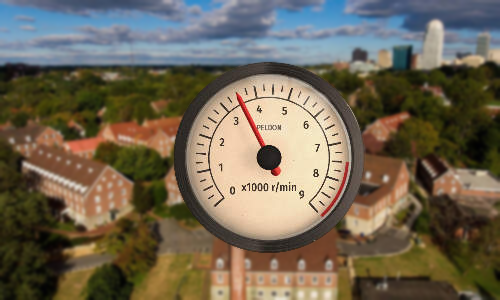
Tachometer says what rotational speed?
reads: 3500 rpm
